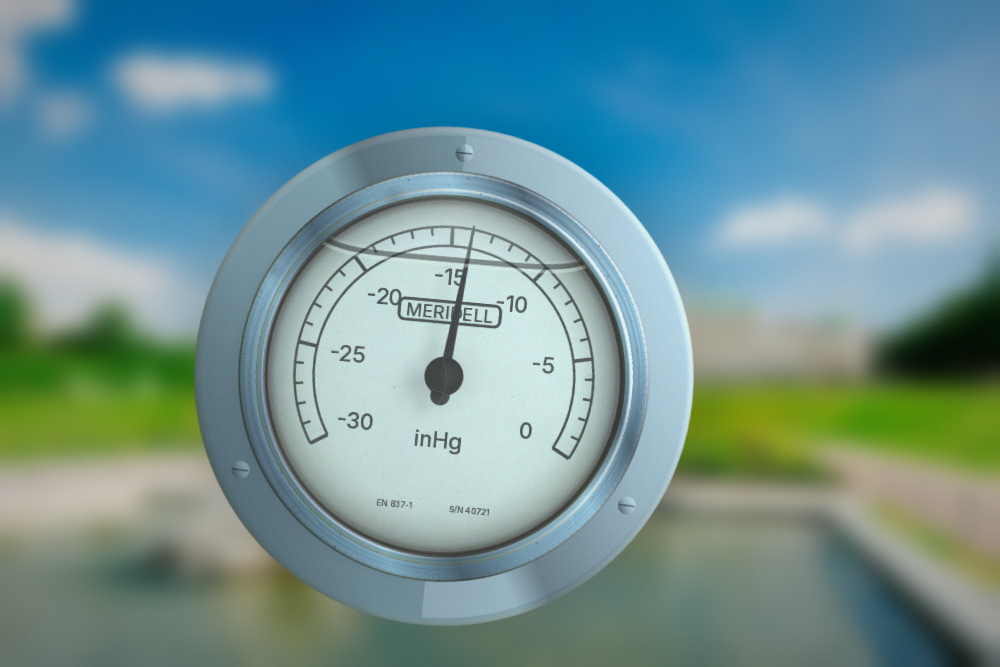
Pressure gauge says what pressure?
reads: -14 inHg
